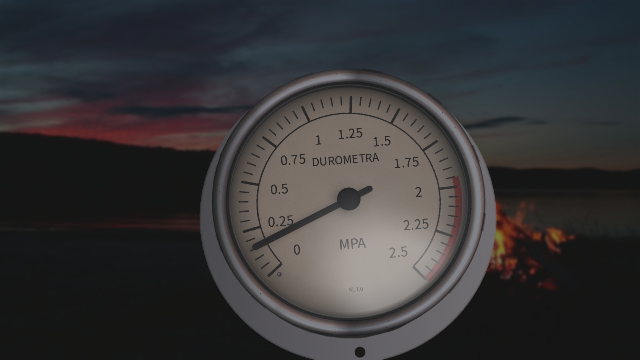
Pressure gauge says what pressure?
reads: 0.15 MPa
